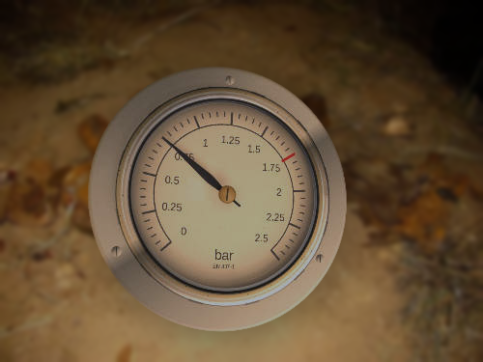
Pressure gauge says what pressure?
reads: 0.75 bar
